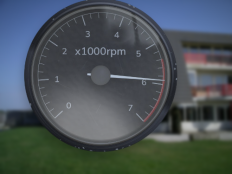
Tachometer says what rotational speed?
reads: 5900 rpm
